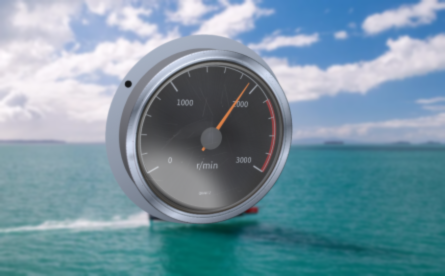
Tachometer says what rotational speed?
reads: 1900 rpm
